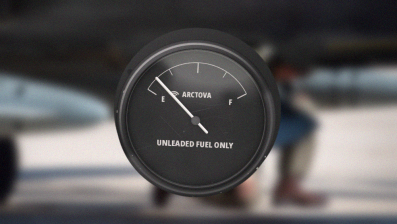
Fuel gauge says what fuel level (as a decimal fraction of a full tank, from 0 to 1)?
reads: 0.125
